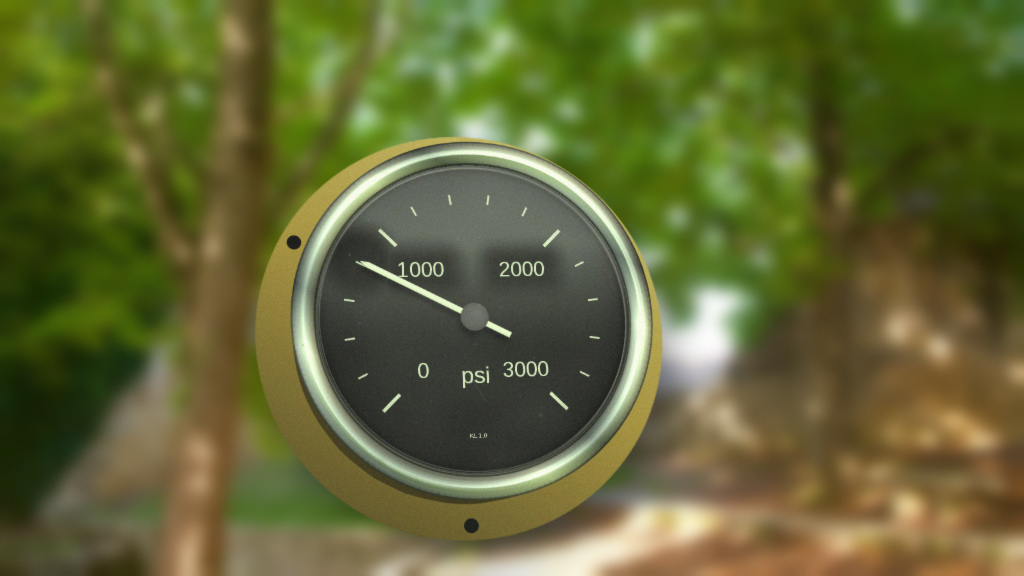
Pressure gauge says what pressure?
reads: 800 psi
